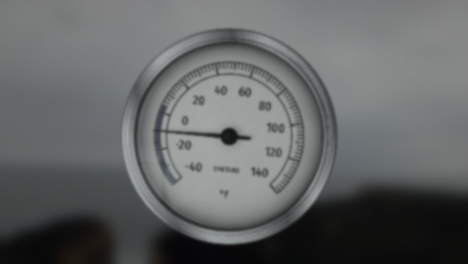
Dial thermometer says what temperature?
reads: -10 °F
